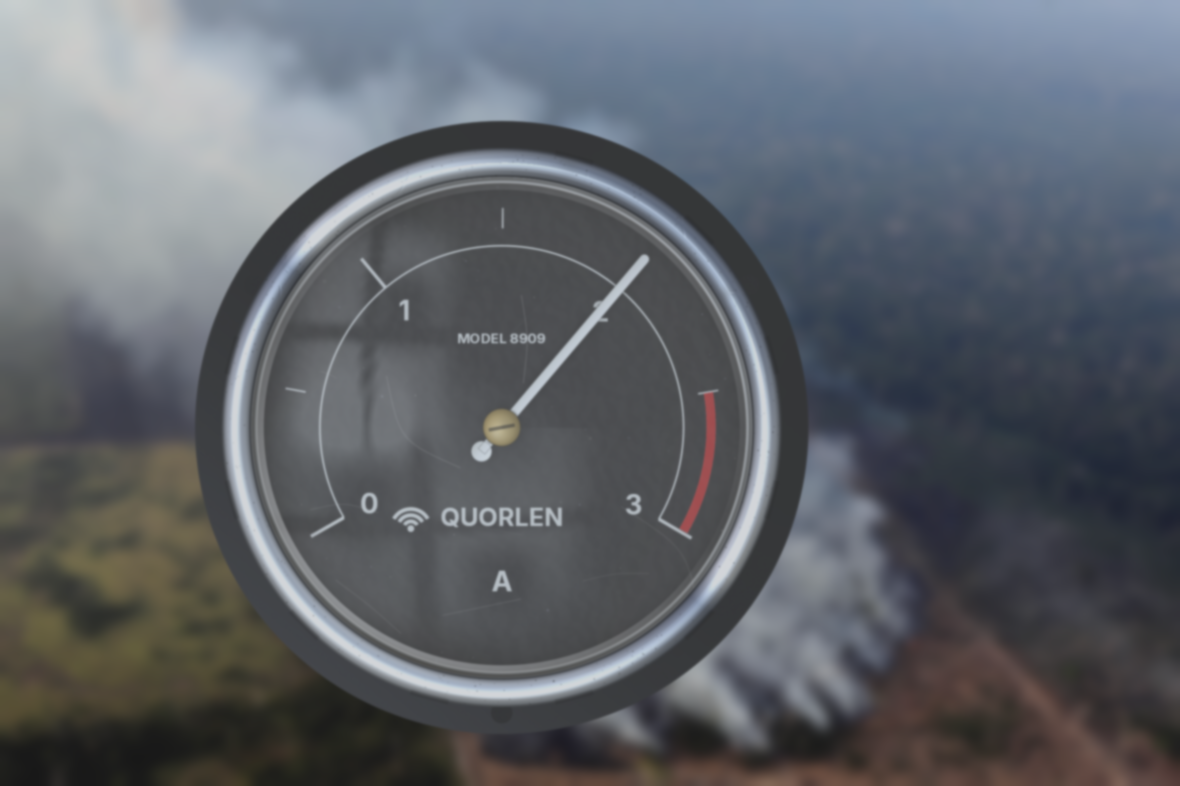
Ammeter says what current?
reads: 2 A
